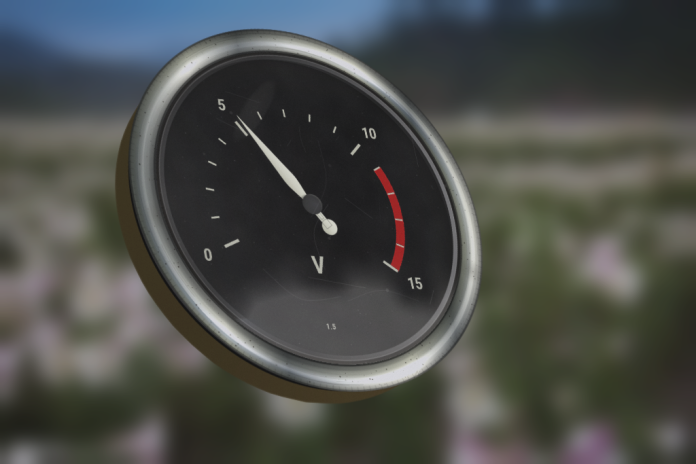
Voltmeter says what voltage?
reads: 5 V
